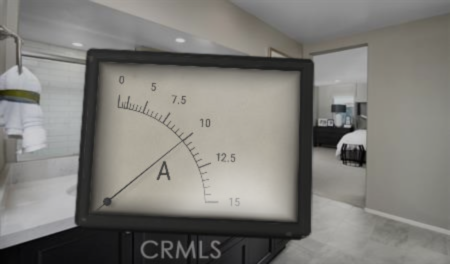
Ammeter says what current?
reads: 10 A
